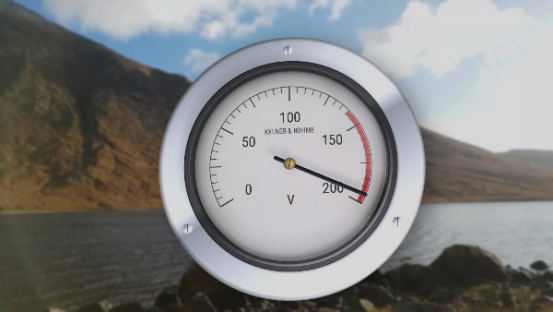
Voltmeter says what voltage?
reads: 195 V
